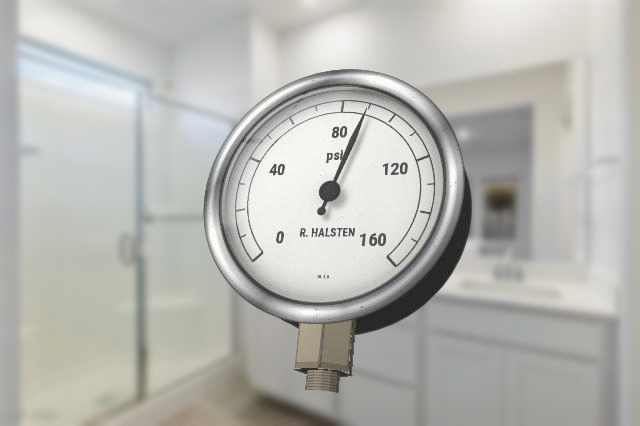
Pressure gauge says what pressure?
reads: 90 psi
